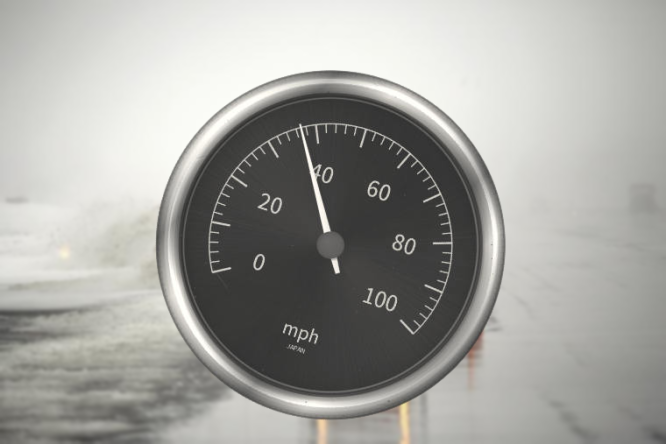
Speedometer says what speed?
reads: 37 mph
